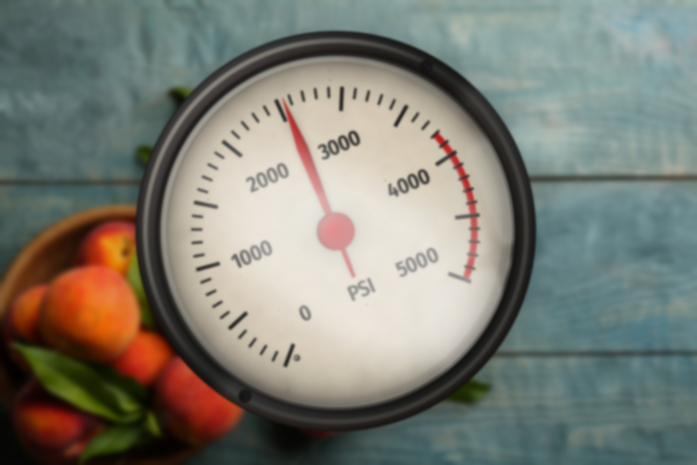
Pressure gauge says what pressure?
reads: 2550 psi
